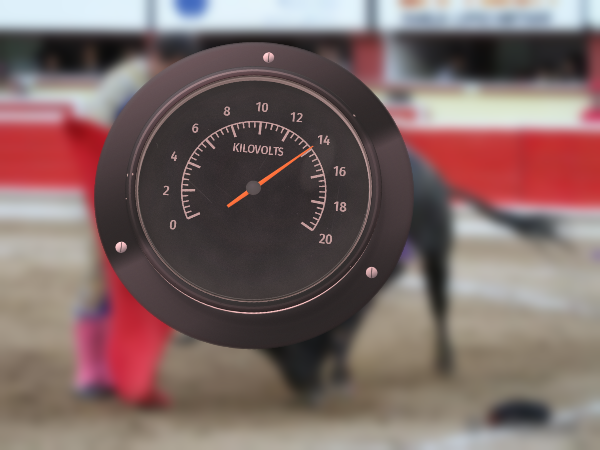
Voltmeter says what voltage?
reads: 14 kV
